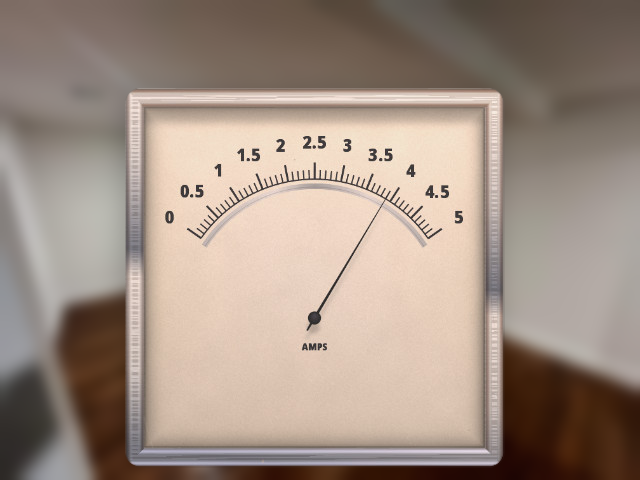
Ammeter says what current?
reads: 3.9 A
